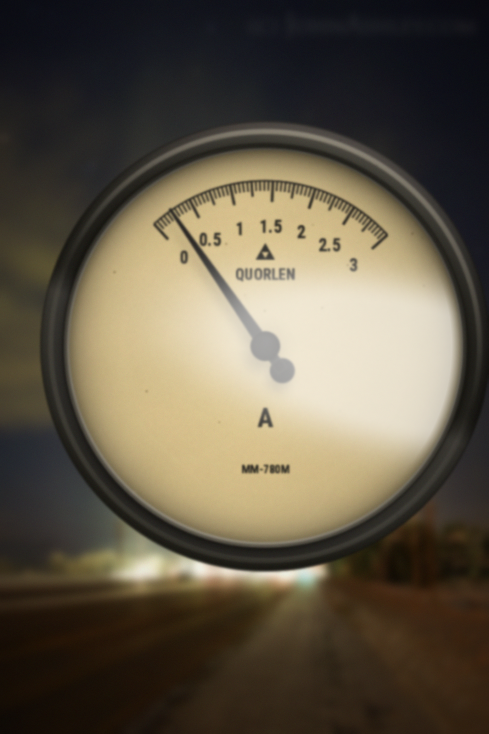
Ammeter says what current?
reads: 0.25 A
